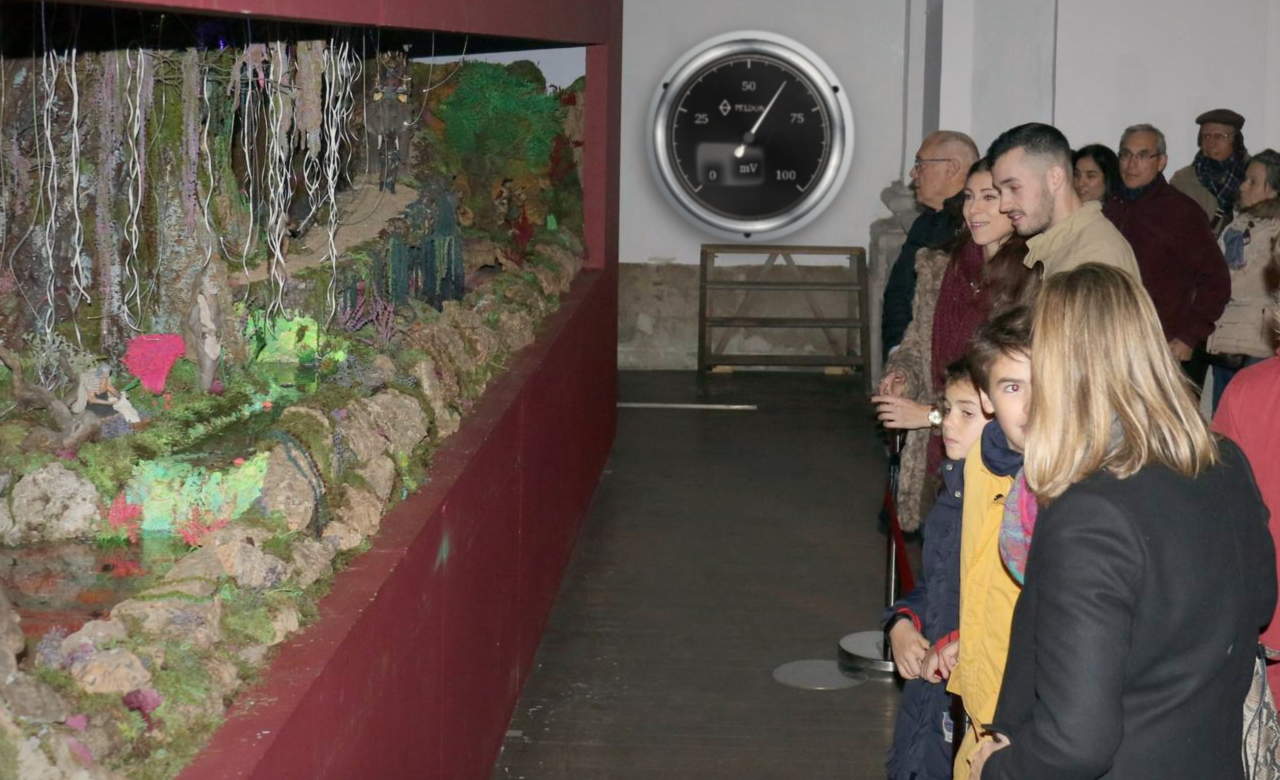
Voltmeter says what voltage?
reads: 62.5 mV
